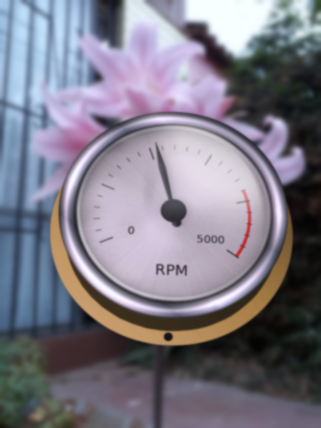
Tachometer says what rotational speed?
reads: 2100 rpm
